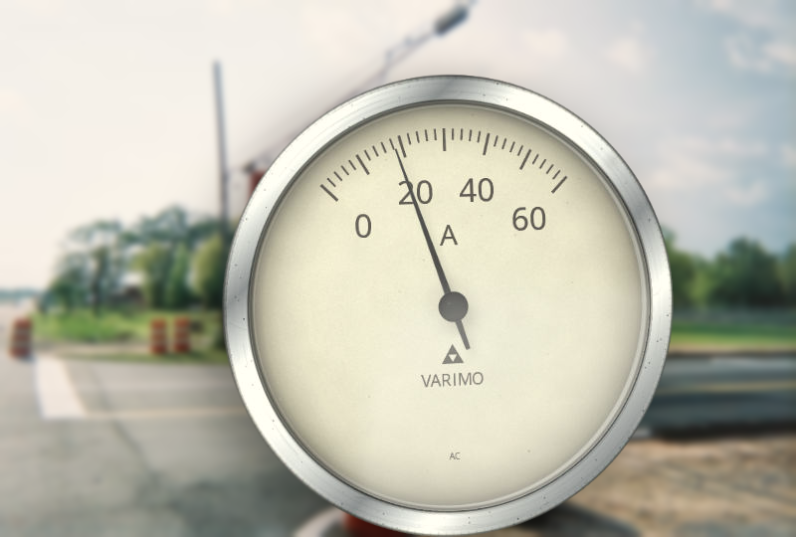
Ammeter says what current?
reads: 18 A
